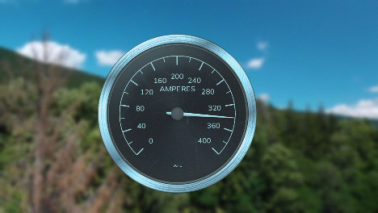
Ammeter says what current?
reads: 340 A
